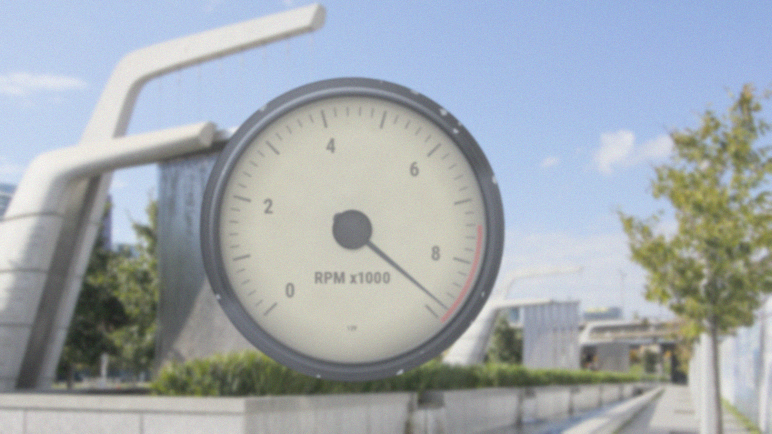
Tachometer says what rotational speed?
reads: 8800 rpm
